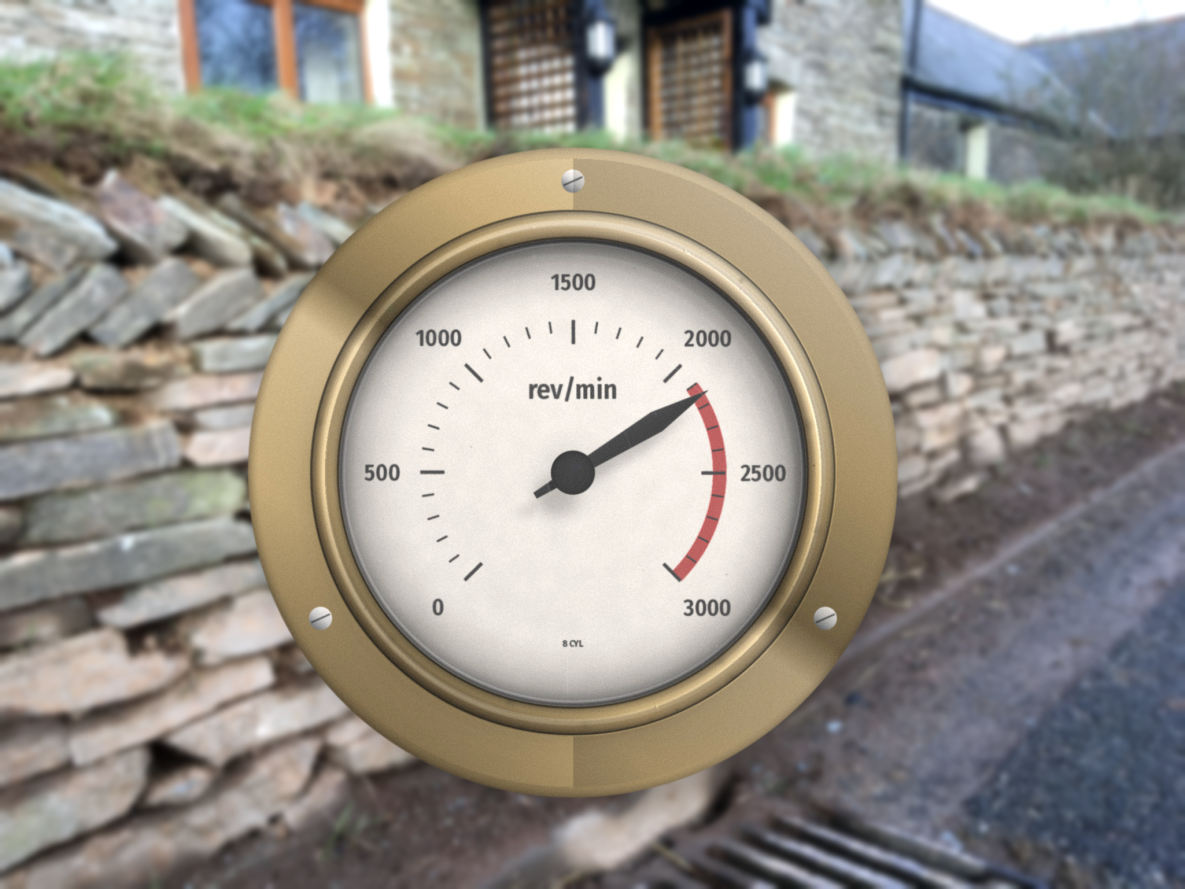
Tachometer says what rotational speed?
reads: 2150 rpm
